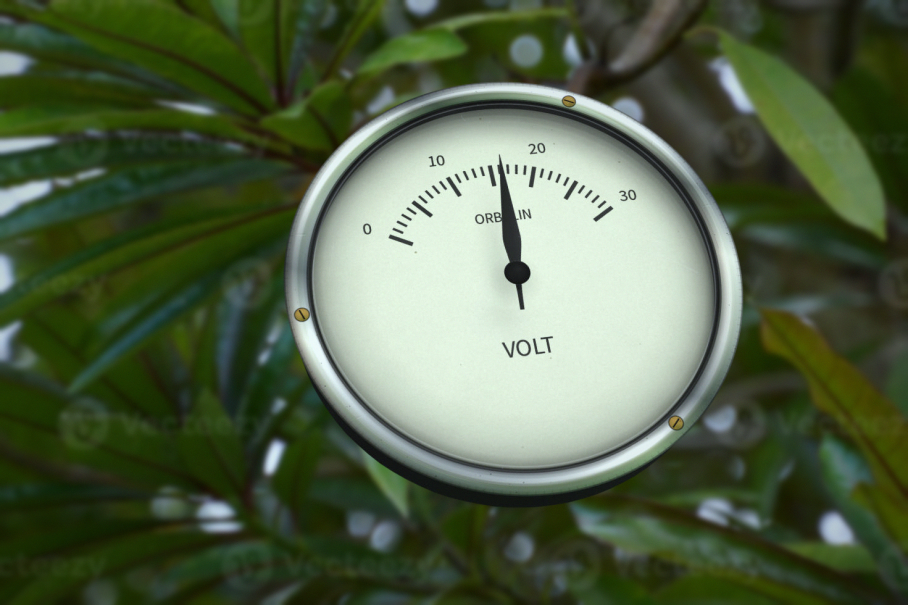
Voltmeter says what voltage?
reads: 16 V
